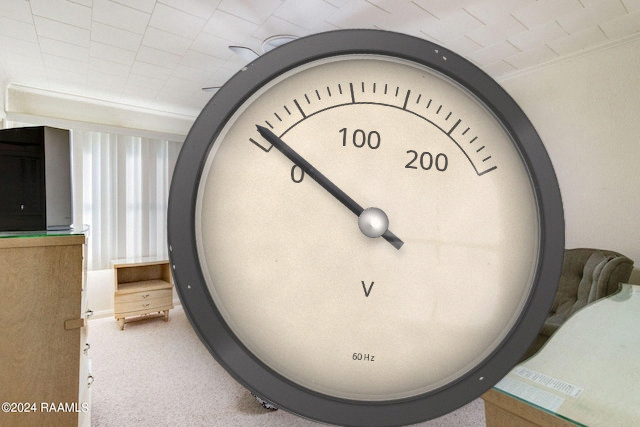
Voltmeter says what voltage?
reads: 10 V
